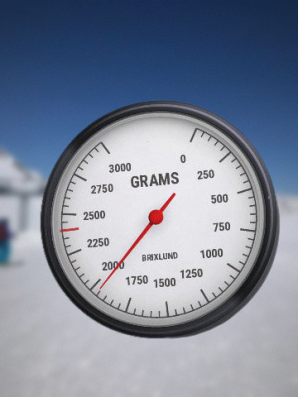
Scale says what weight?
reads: 1950 g
